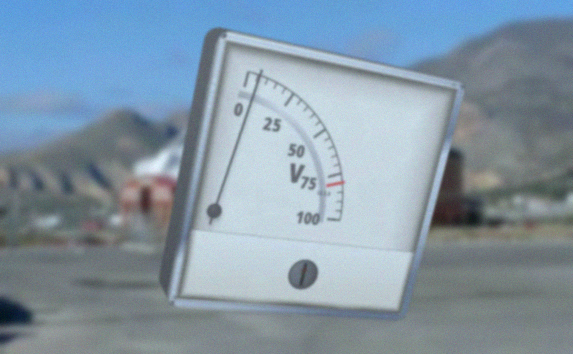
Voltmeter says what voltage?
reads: 5 V
